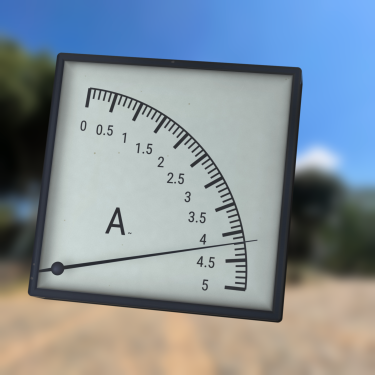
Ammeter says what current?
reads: 4.2 A
